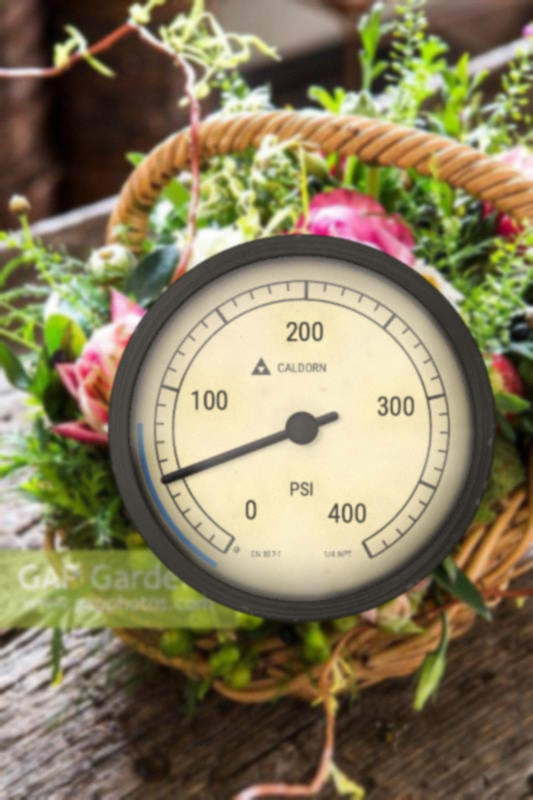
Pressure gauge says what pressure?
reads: 50 psi
